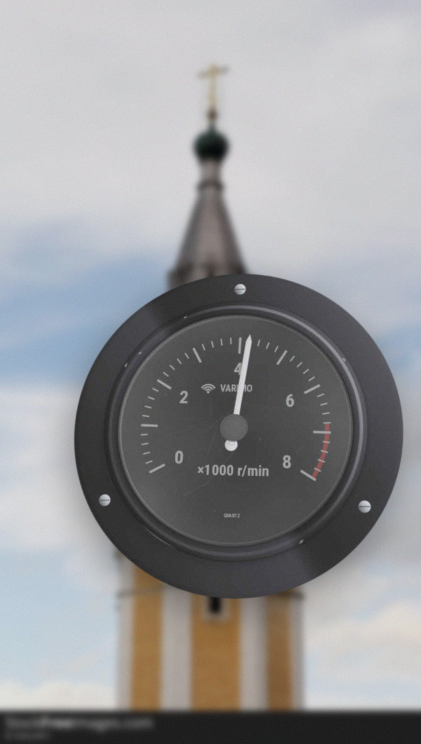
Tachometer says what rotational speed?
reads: 4200 rpm
